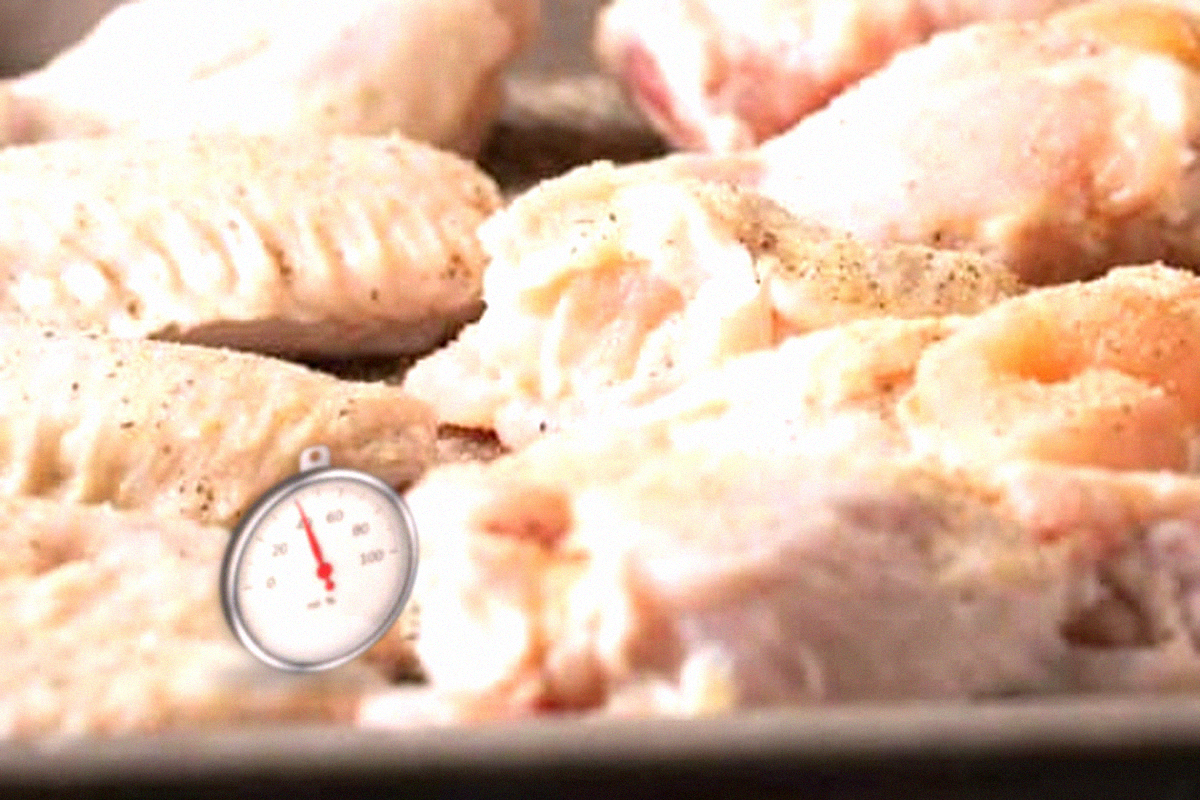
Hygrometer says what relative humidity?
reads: 40 %
